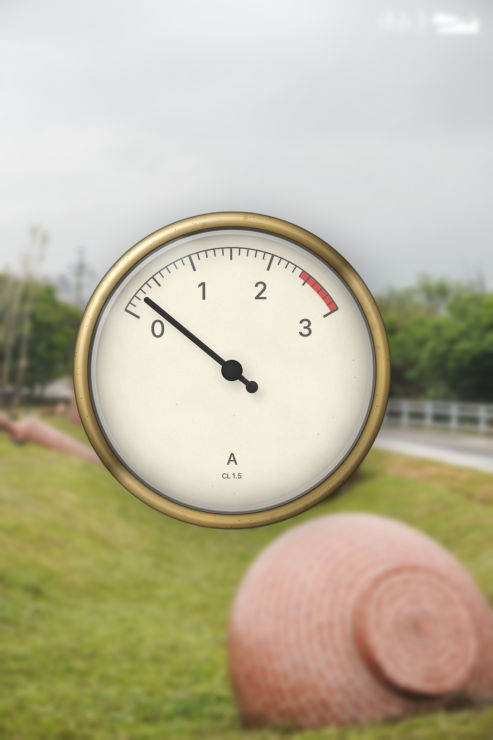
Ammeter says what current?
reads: 0.25 A
